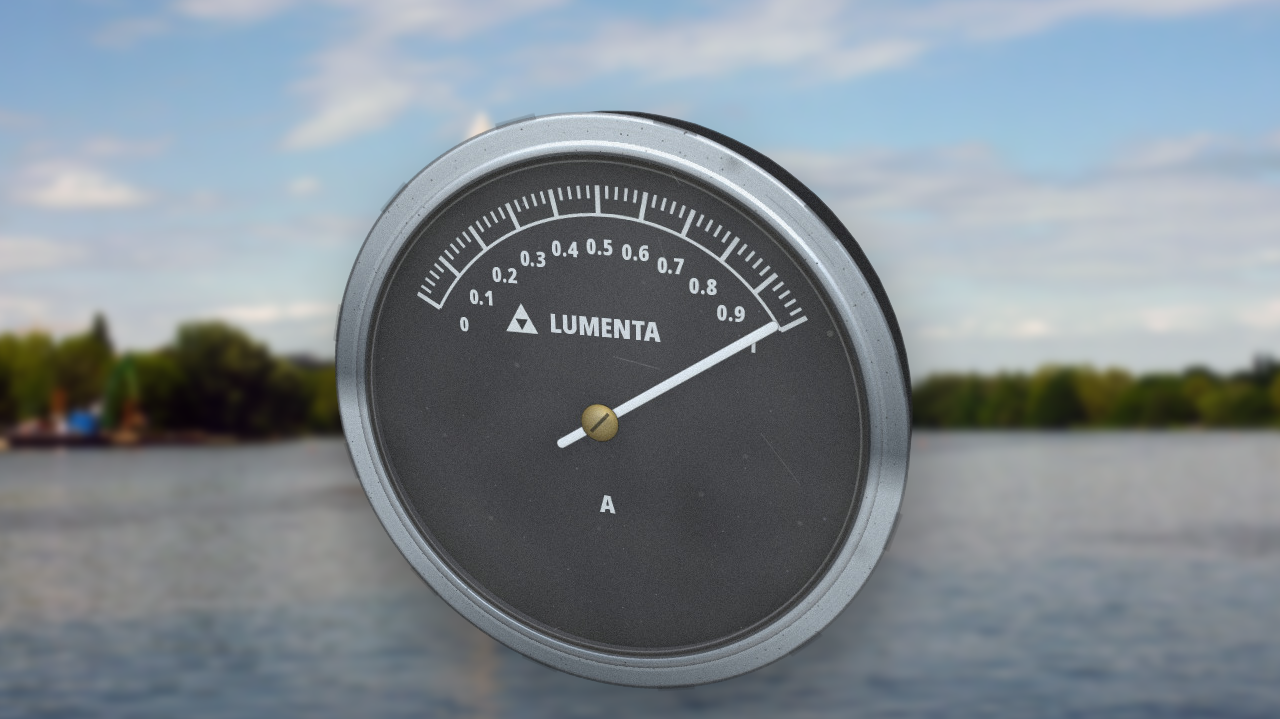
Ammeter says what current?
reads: 0.98 A
